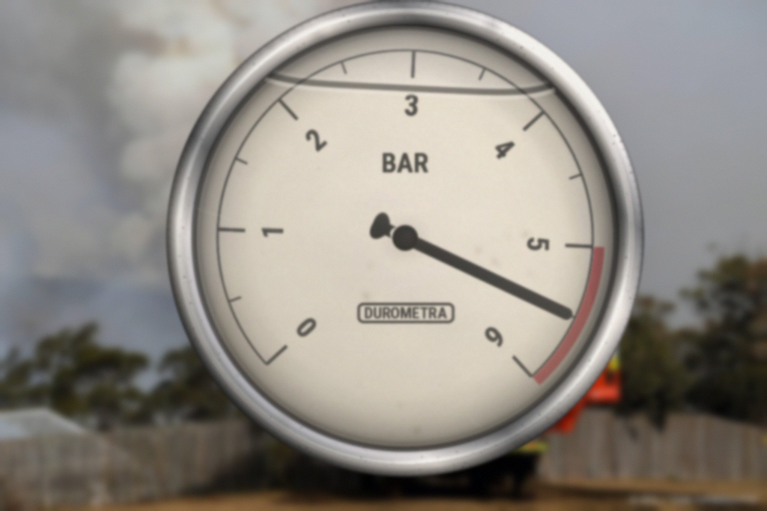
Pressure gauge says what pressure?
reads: 5.5 bar
